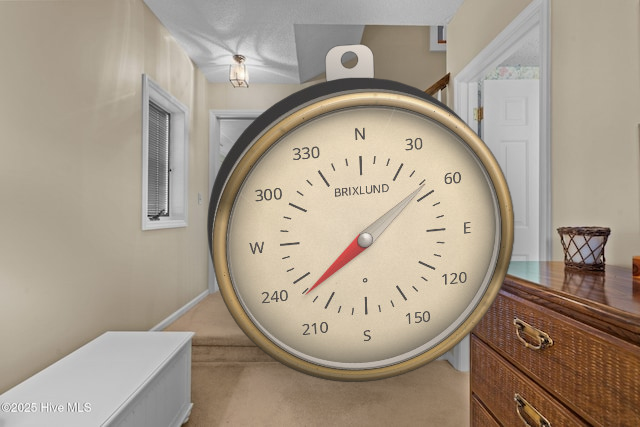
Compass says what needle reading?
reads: 230 °
